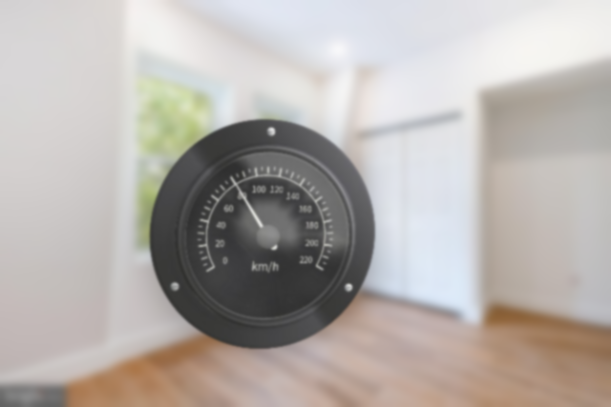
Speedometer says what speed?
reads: 80 km/h
